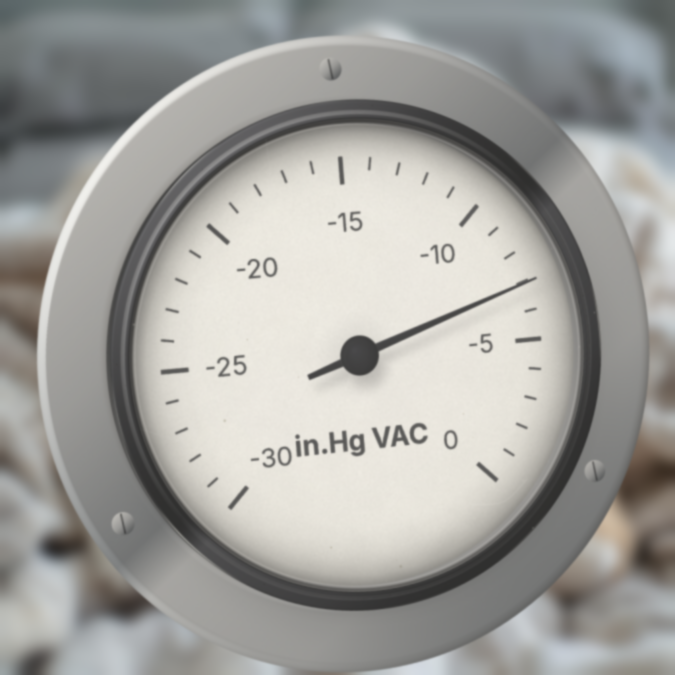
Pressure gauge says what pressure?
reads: -7 inHg
